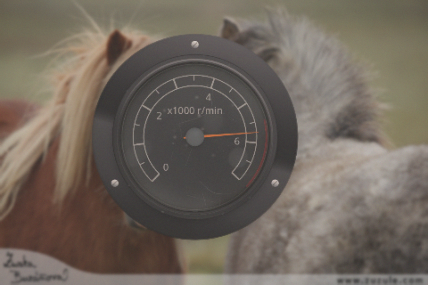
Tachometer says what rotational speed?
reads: 5750 rpm
